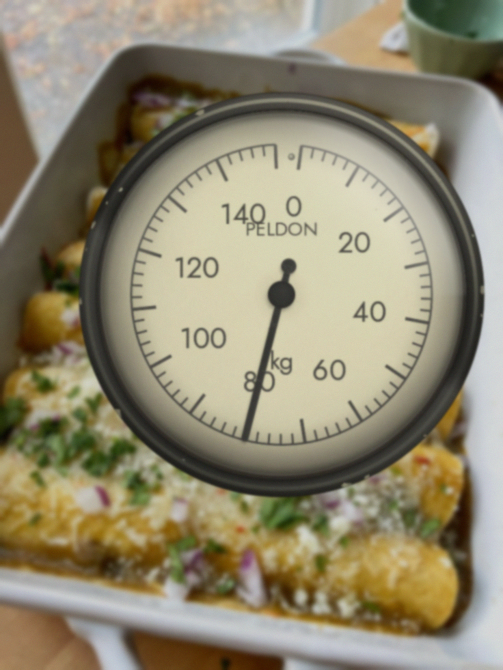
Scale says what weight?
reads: 80 kg
